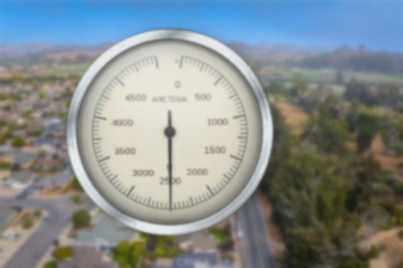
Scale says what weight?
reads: 2500 g
